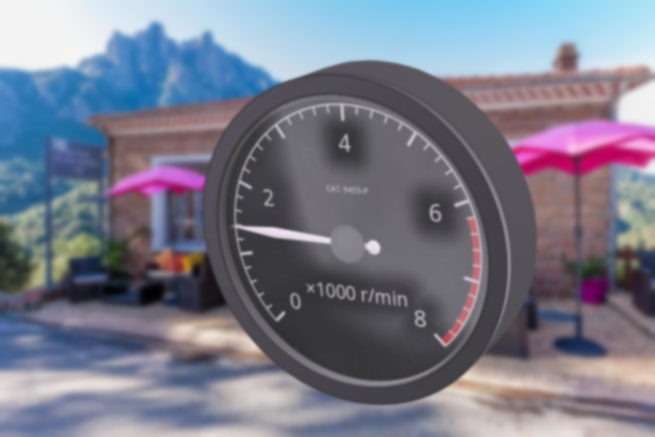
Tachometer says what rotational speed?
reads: 1400 rpm
